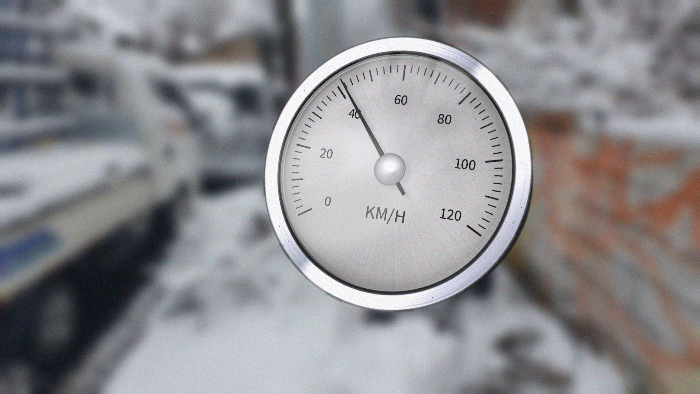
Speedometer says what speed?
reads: 42 km/h
